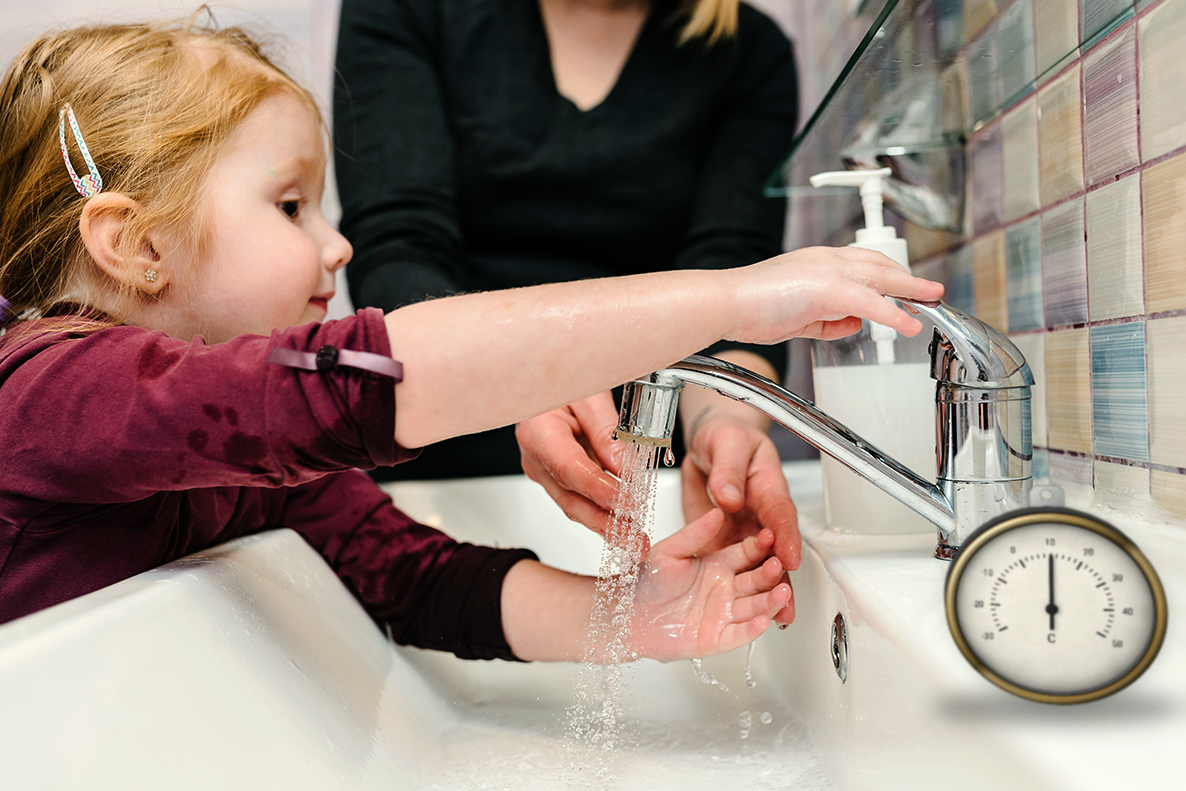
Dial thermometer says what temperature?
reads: 10 °C
